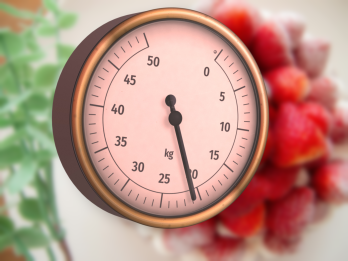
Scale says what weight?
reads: 21 kg
